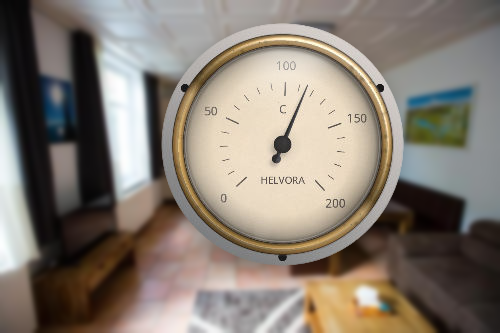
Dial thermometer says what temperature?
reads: 115 °C
